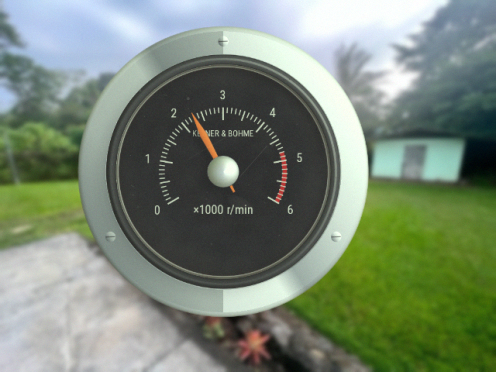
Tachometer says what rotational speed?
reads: 2300 rpm
